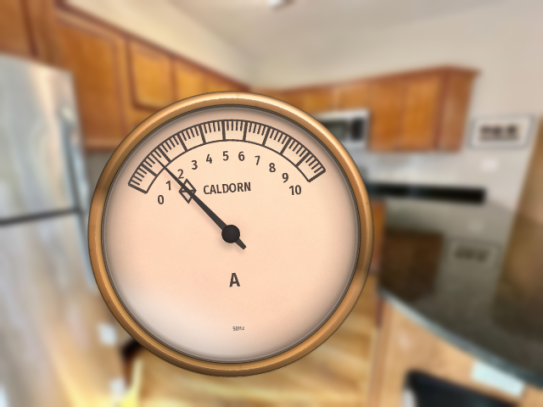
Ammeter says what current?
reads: 1.6 A
